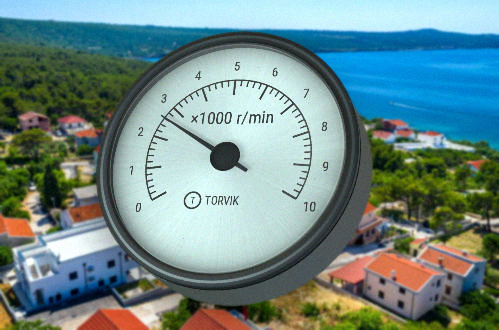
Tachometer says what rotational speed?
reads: 2600 rpm
